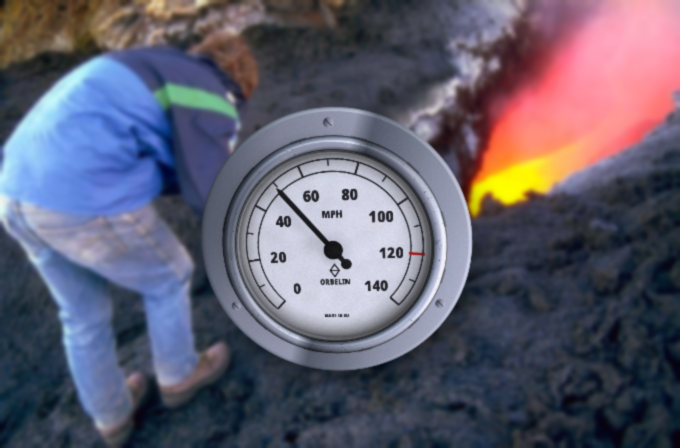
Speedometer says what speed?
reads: 50 mph
